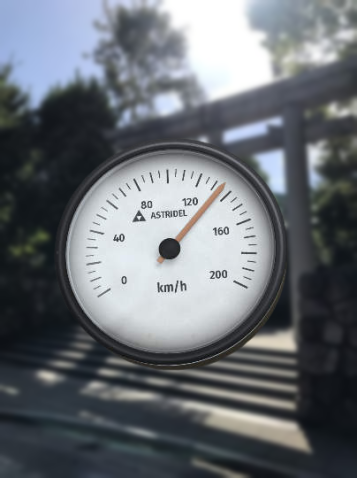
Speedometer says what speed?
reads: 135 km/h
